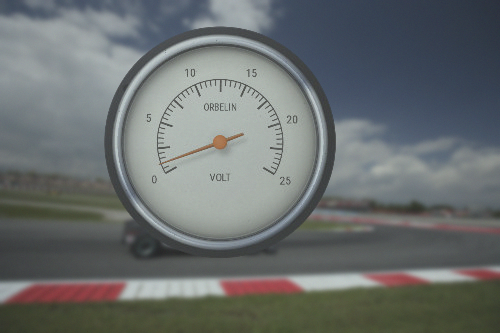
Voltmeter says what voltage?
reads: 1 V
